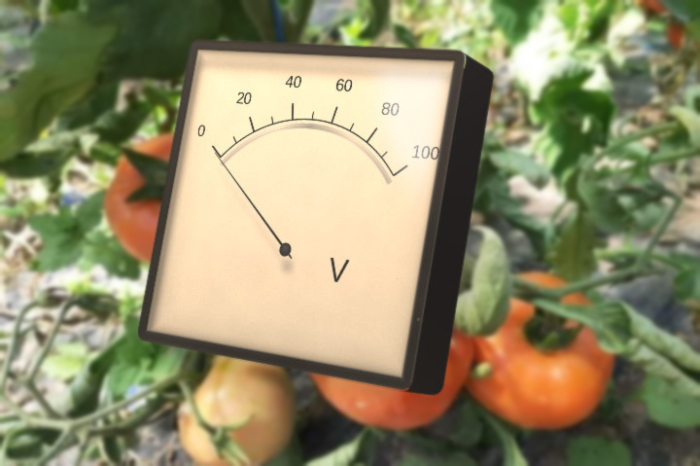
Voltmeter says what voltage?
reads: 0 V
